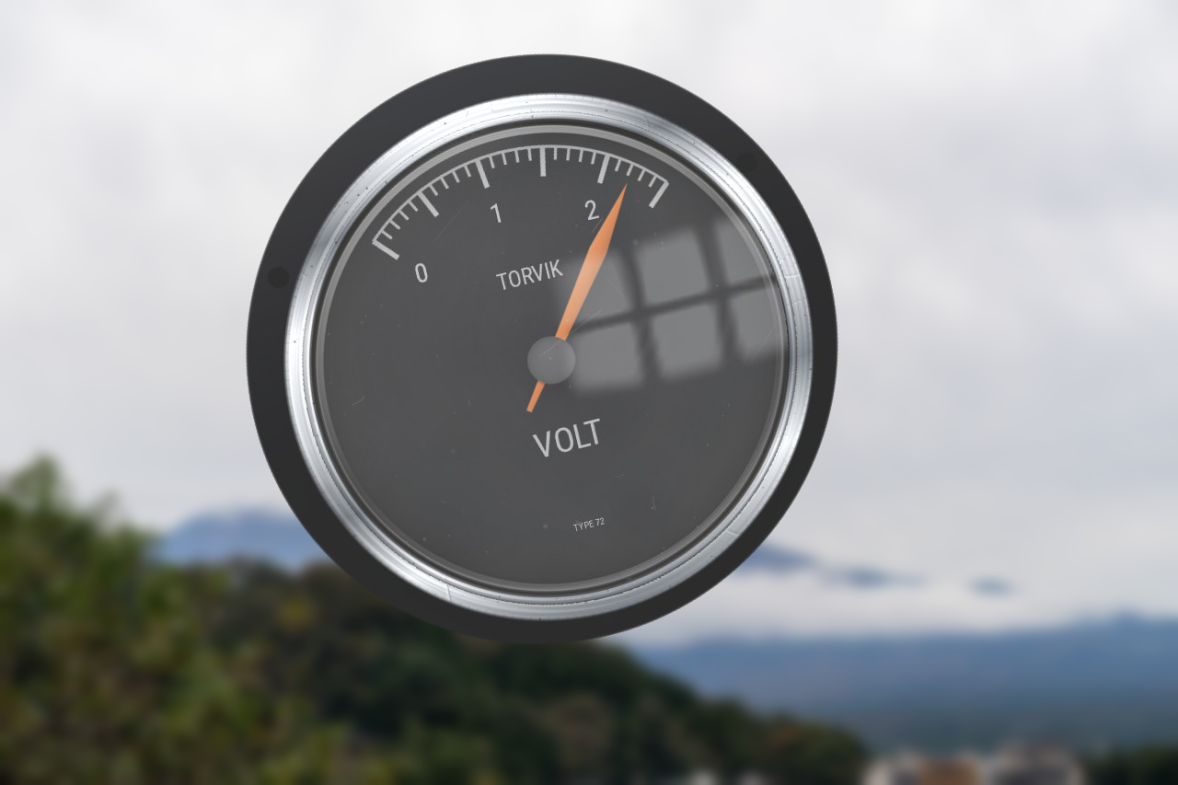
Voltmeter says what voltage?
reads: 2.2 V
